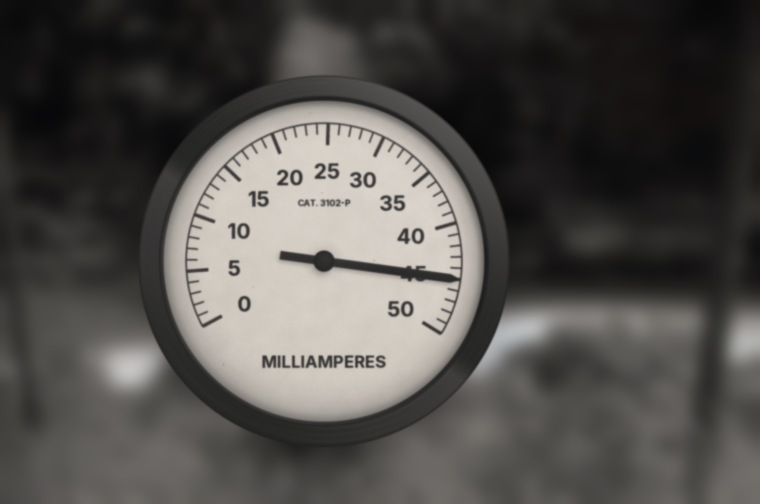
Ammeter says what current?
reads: 45 mA
